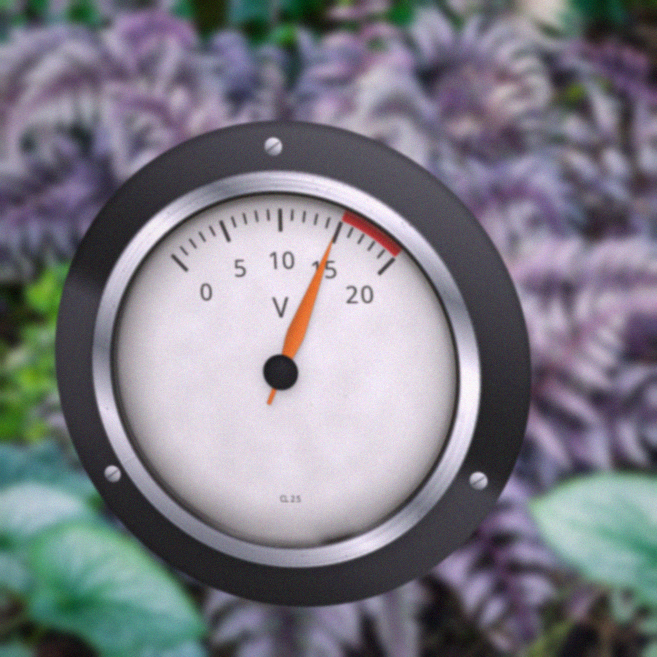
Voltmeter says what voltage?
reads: 15 V
